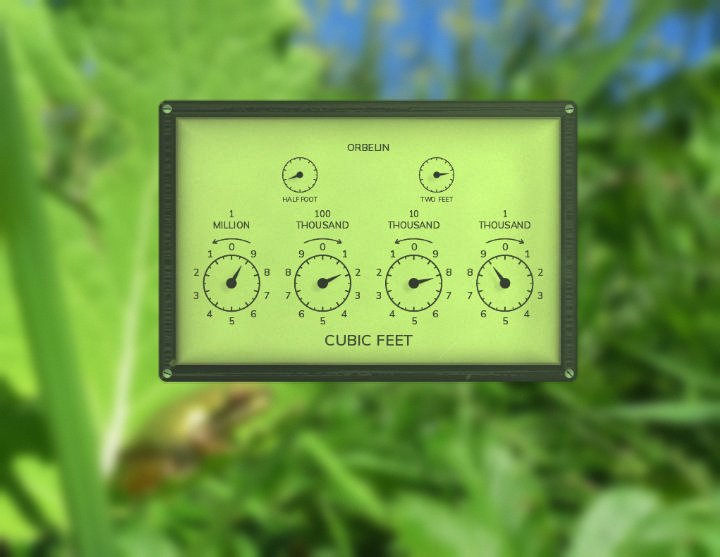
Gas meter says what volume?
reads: 917900 ft³
